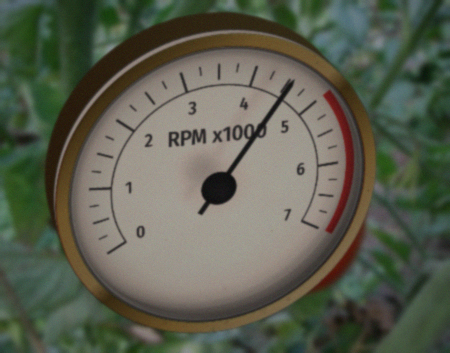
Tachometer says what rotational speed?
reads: 4500 rpm
